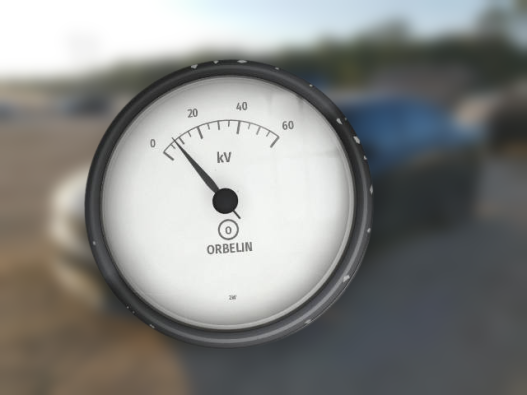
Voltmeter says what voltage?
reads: 7.5 kV
